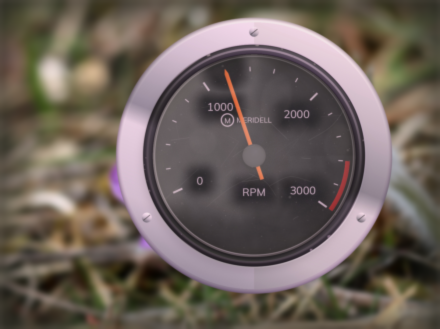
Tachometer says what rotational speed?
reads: 1200 rpm
